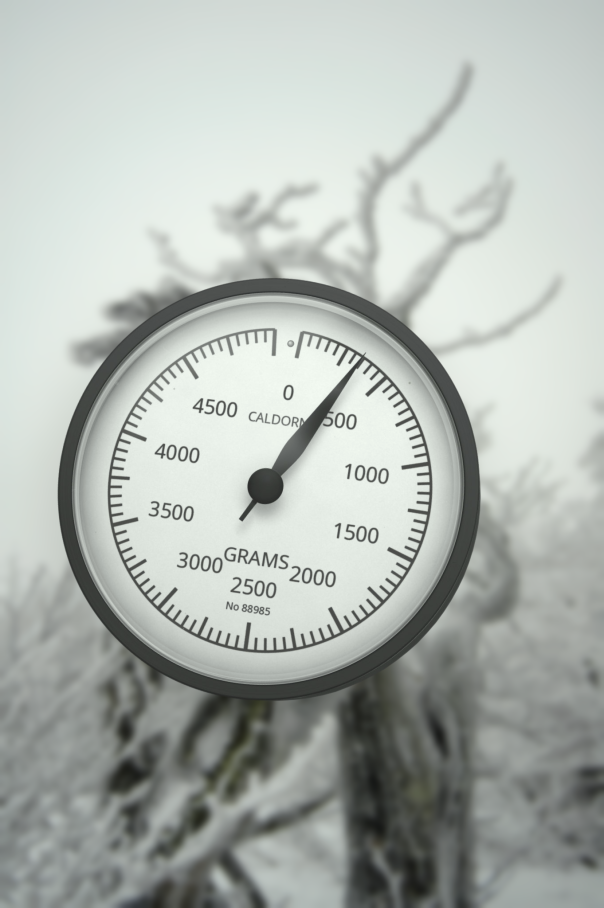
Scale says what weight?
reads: 350 g
